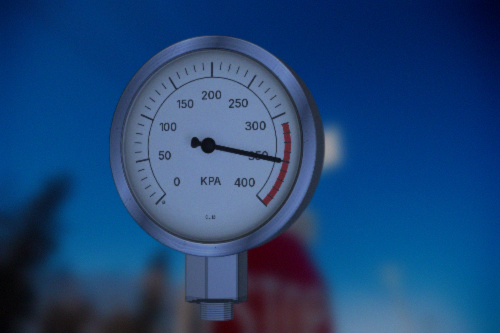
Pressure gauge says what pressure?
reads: 350 kPa
